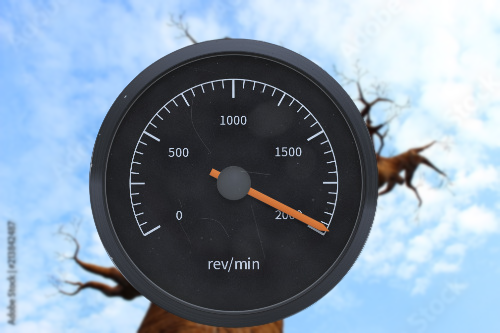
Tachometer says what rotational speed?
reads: 1975 rpm
